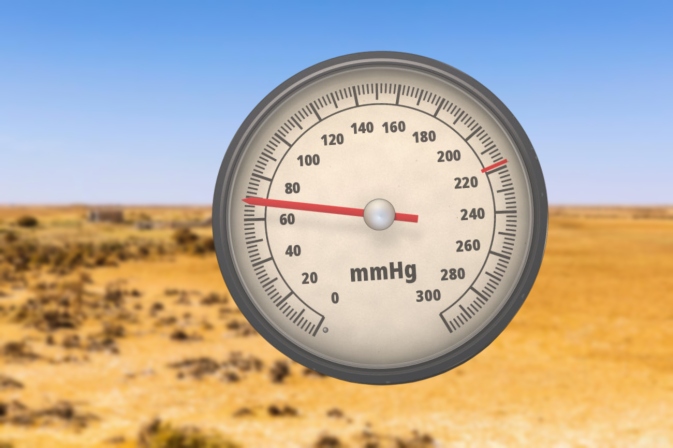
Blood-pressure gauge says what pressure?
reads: 68 mmHg
